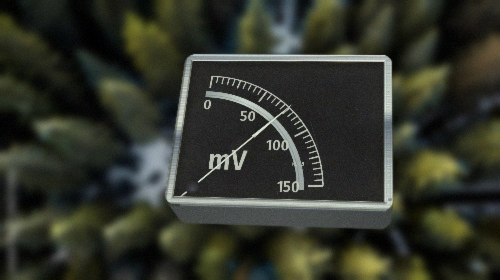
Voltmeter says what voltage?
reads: 75 mV
